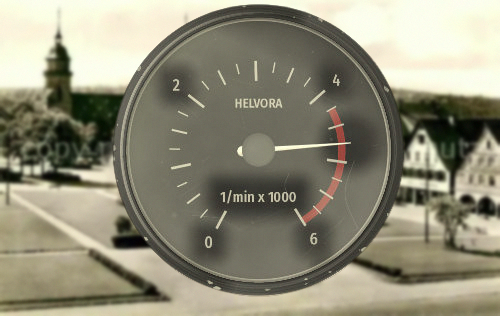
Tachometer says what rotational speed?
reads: 4750 rpm
